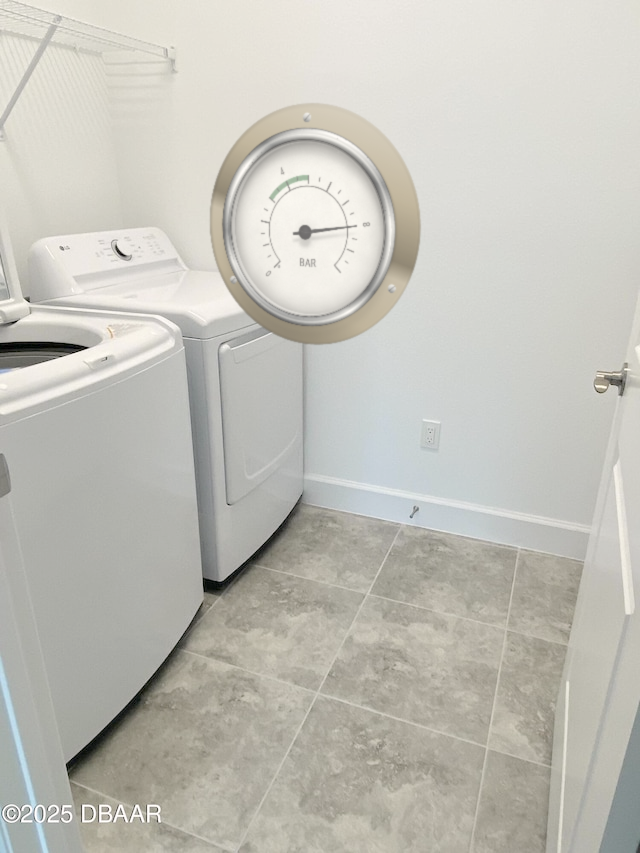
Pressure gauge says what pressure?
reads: 8 bar
